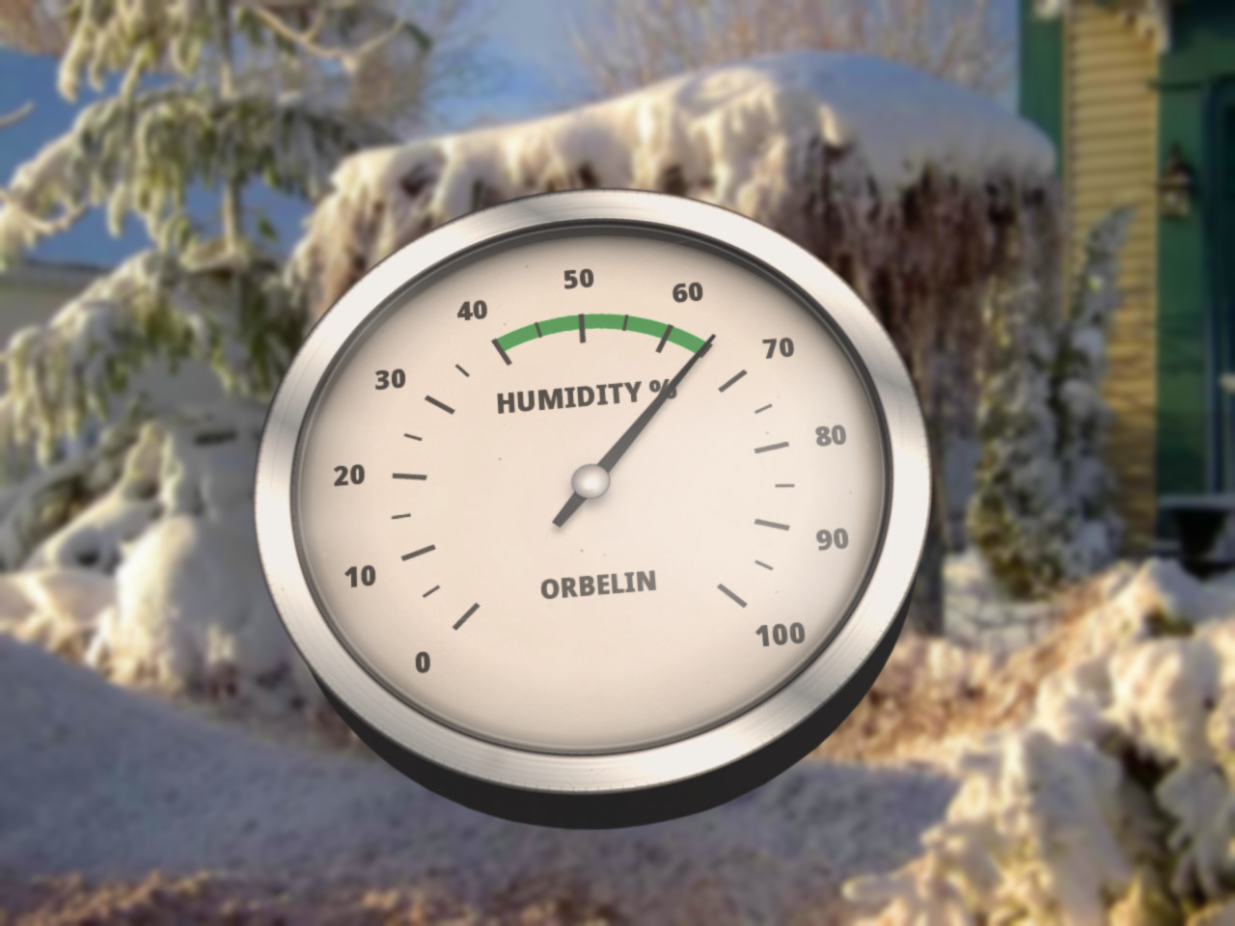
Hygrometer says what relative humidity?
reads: 65 %
